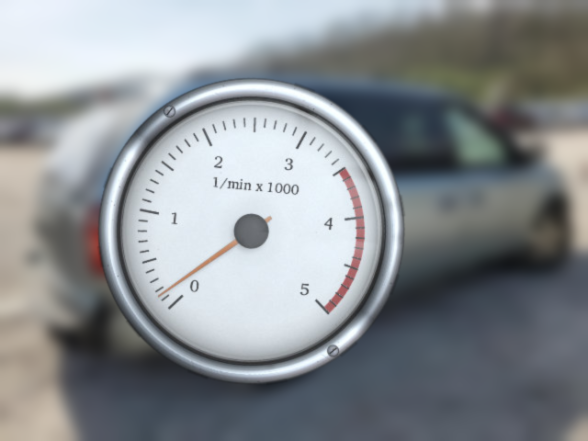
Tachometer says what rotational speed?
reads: 150 rpm
